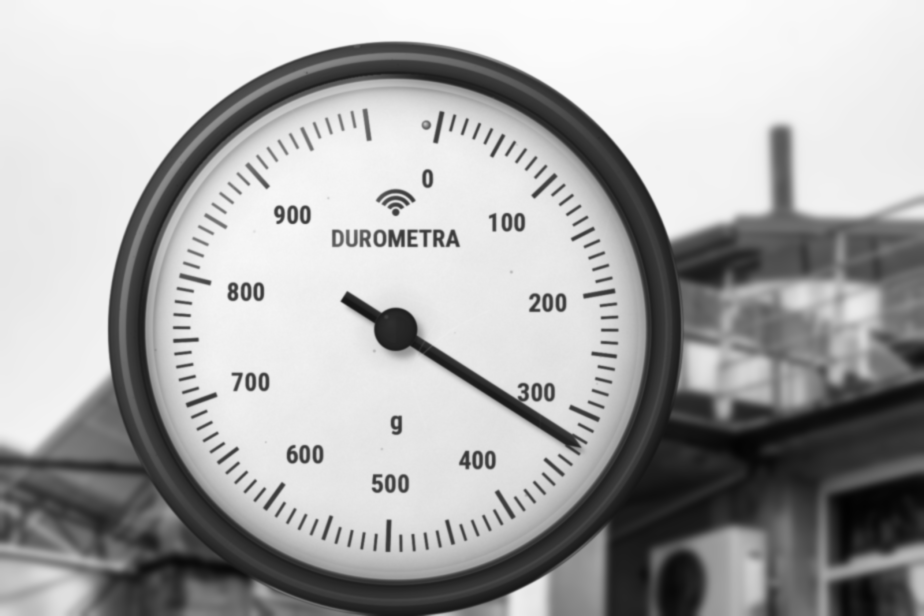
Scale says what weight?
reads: 325 g
